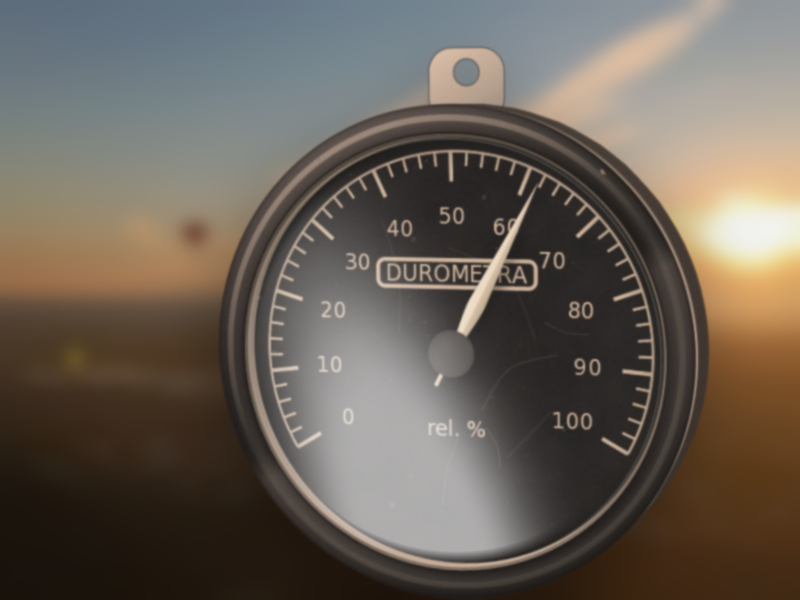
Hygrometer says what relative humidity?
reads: 62 %
